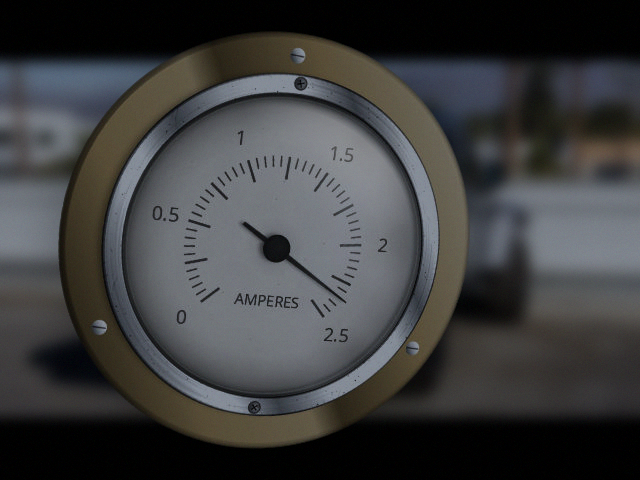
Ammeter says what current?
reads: 2.35 A
